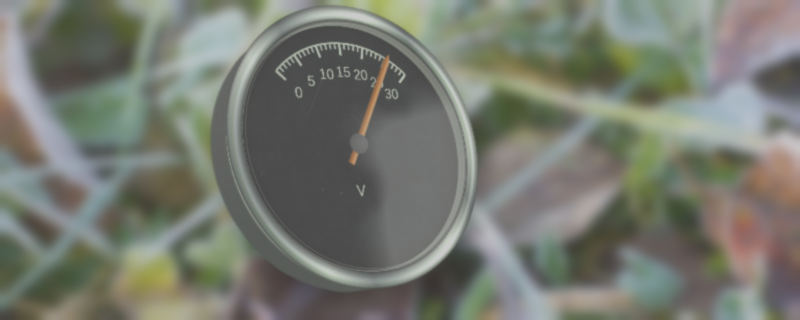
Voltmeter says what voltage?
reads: 25 V
